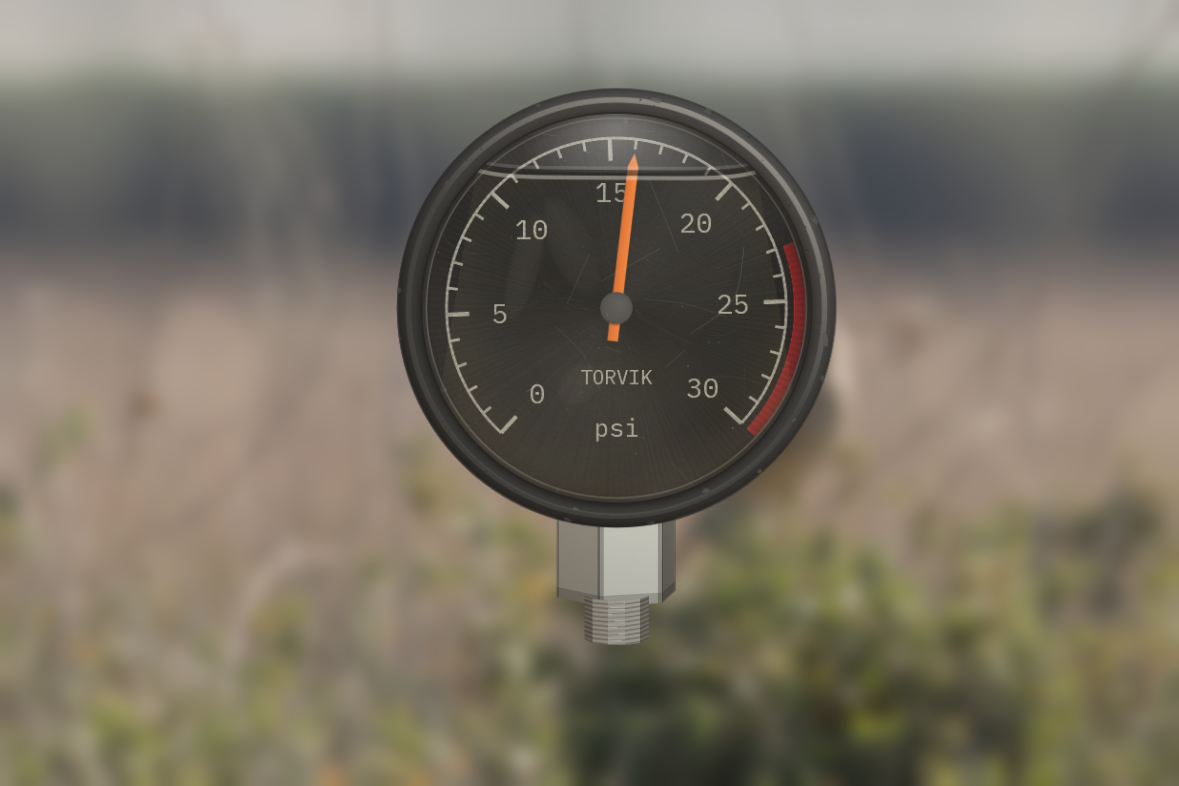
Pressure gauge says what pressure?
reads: 16 psi
